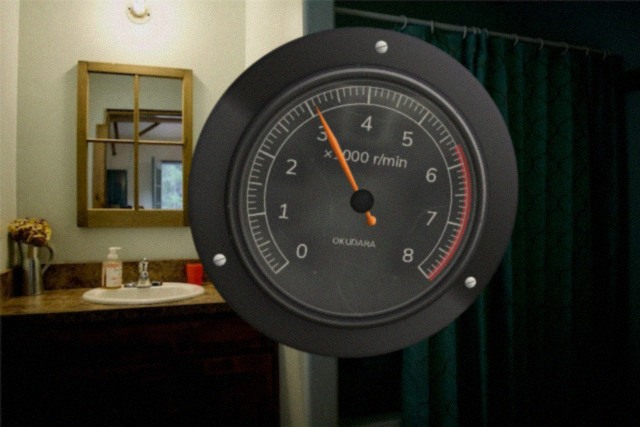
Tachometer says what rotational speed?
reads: 3100 rpm
